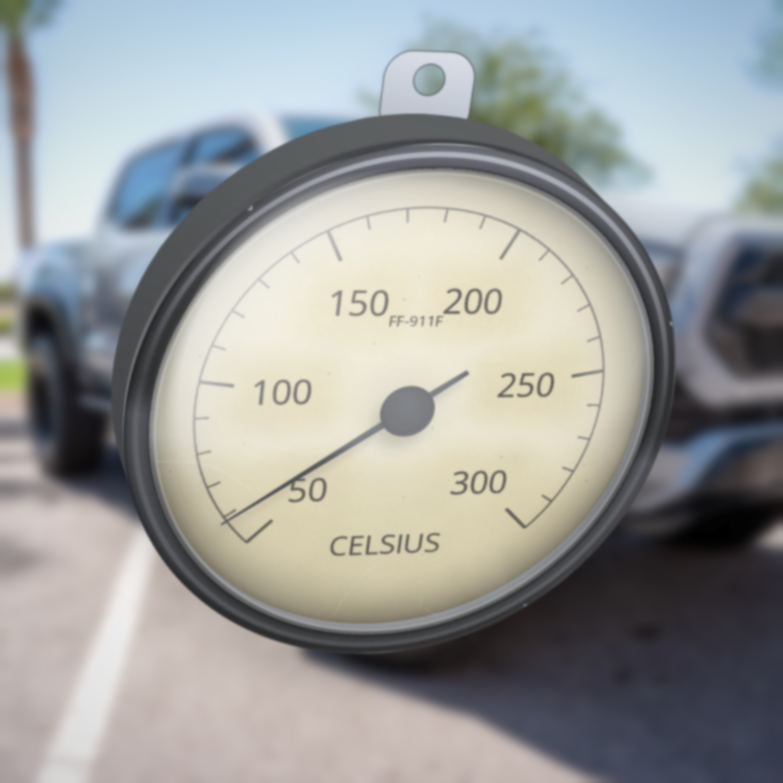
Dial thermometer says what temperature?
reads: 60 °C
